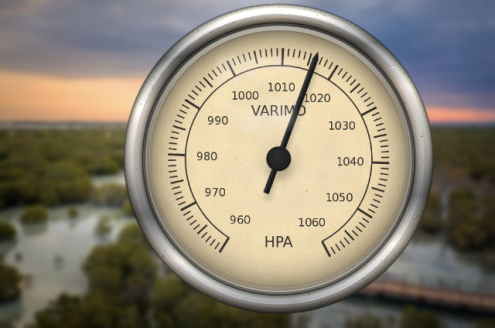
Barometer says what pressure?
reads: 1016 hPa
